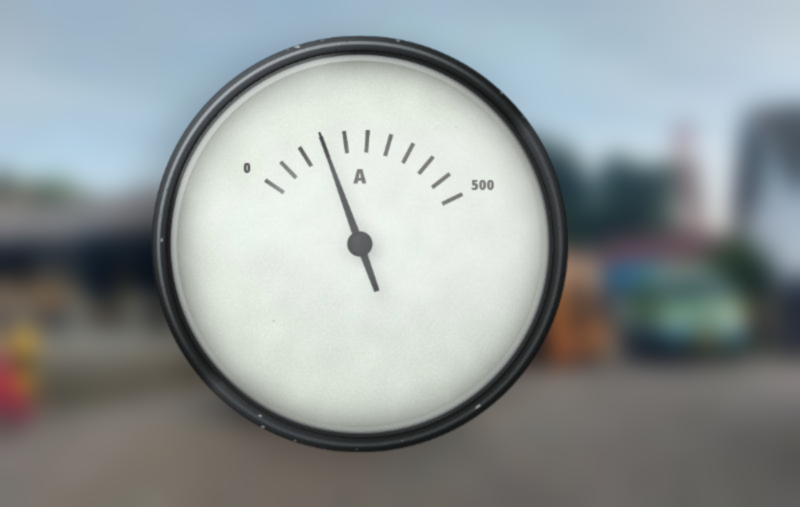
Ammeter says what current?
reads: 150 A
